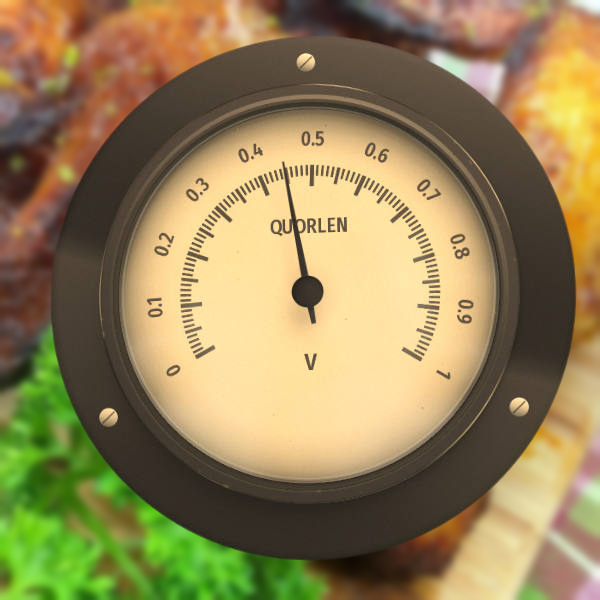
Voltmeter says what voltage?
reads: 0.45 V
